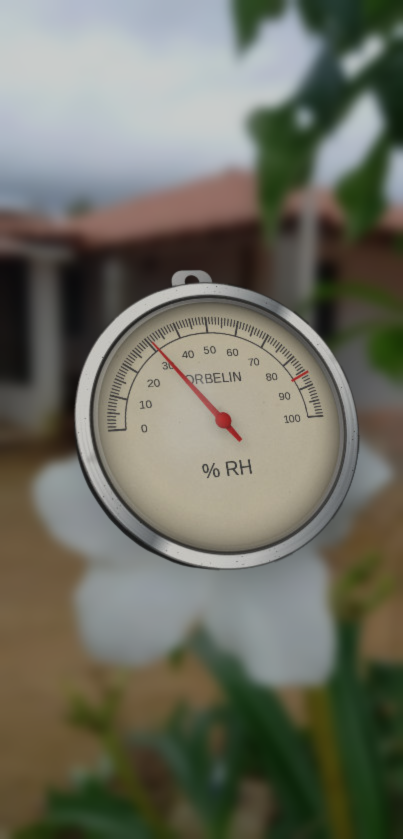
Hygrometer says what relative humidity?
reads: 30 %
